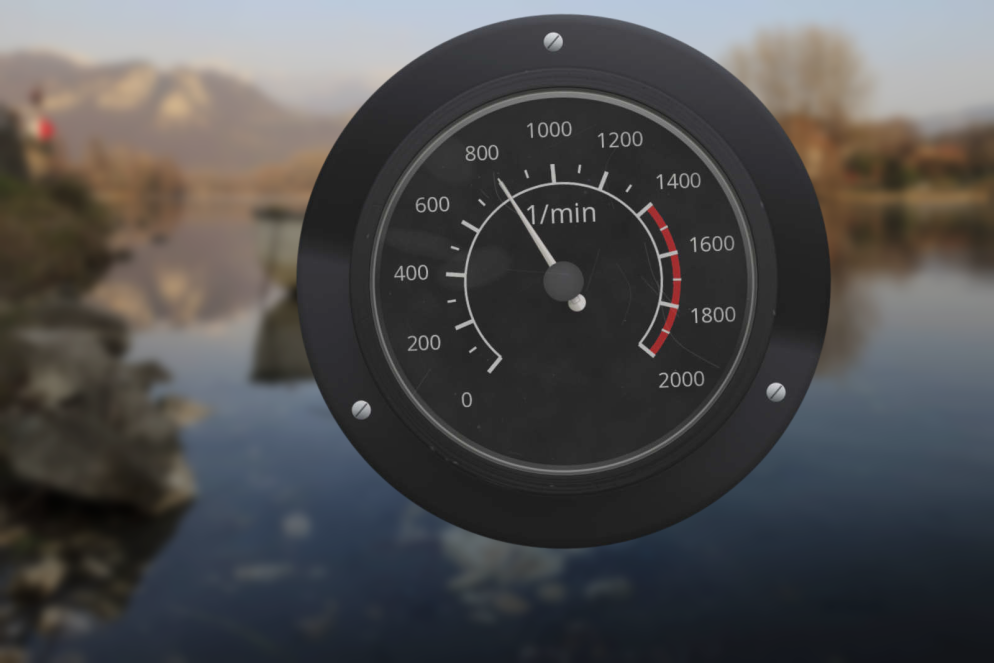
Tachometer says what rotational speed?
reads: 800 rpm
